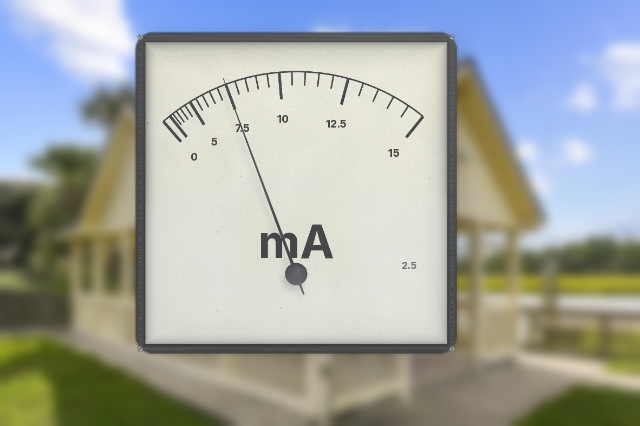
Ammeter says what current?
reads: 7.5 mA
